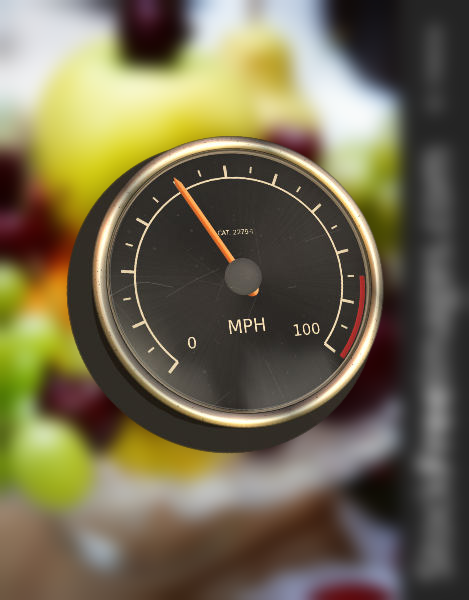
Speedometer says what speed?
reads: 40 mph
